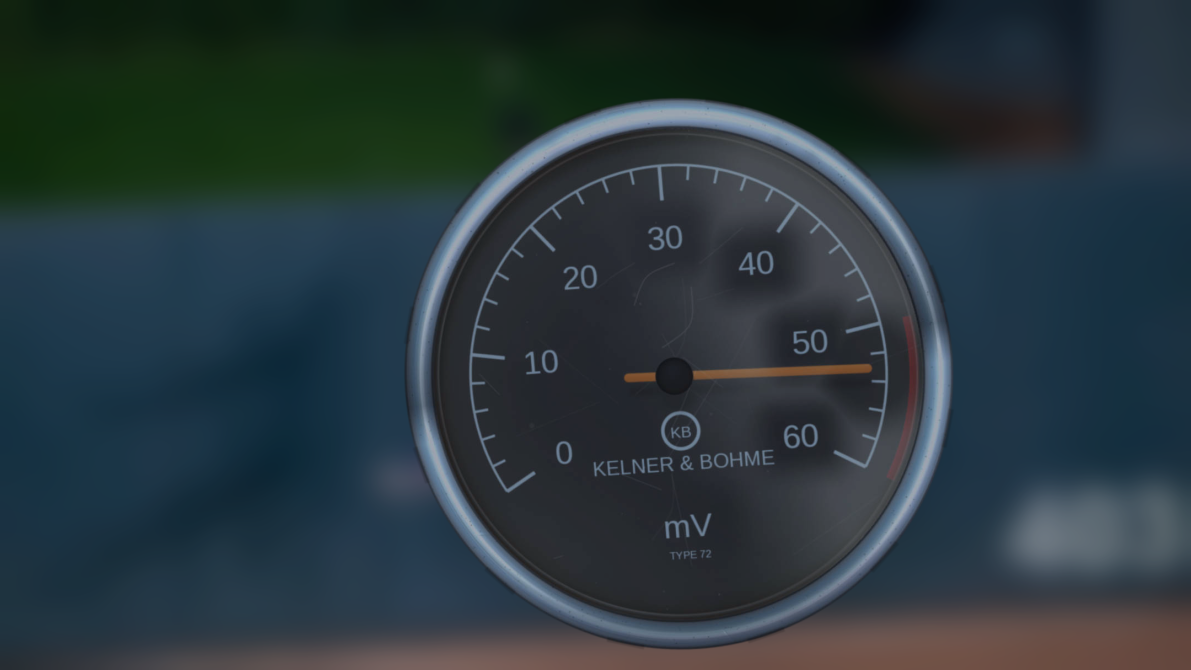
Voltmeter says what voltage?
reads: 53 mV
